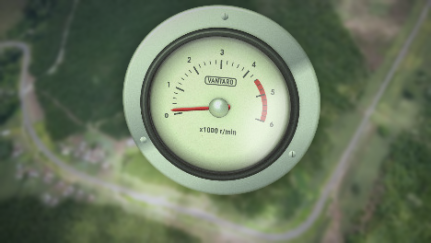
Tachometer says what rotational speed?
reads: 200 rpm
